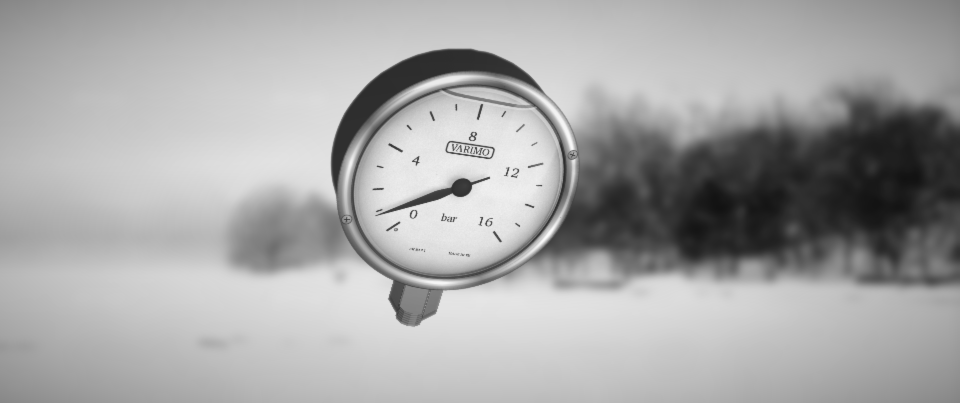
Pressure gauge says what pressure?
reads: 1 bar
